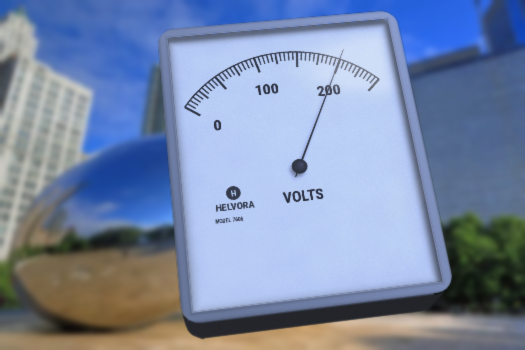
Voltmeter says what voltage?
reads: 200 V
